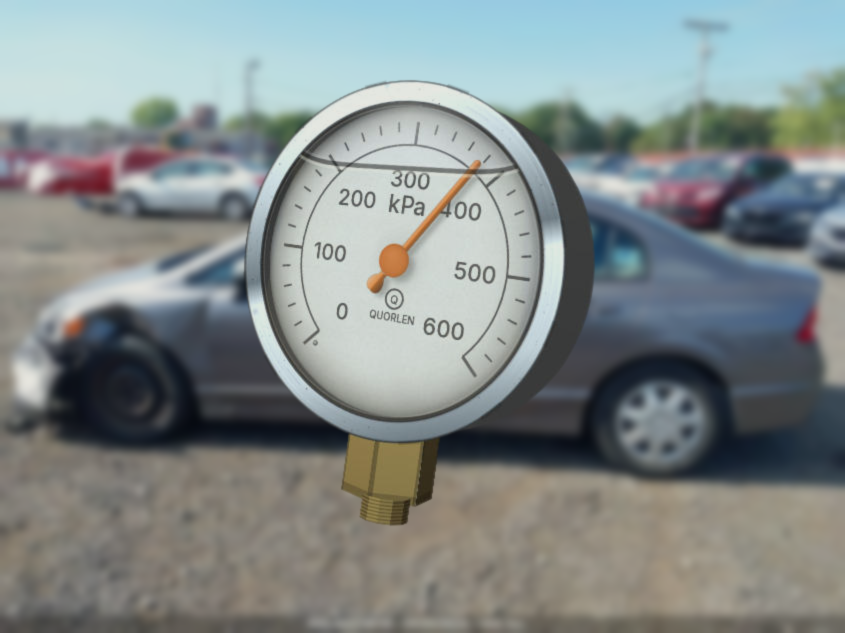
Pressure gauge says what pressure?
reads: 380 kPa
